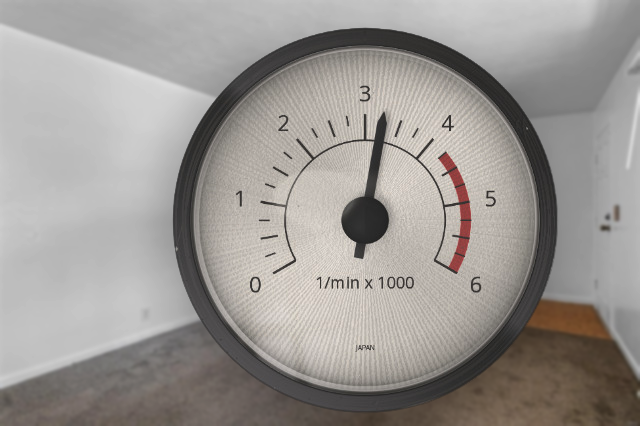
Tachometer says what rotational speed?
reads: 3250 rpm
